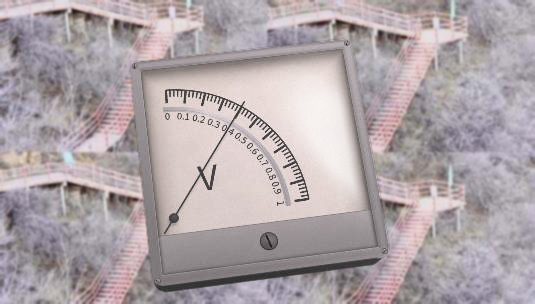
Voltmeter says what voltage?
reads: 0.4 V
